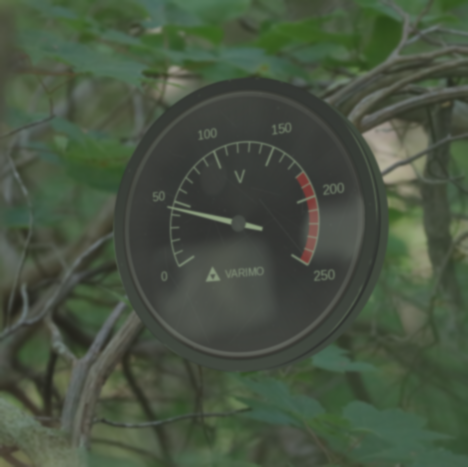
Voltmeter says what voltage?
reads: 45 V
